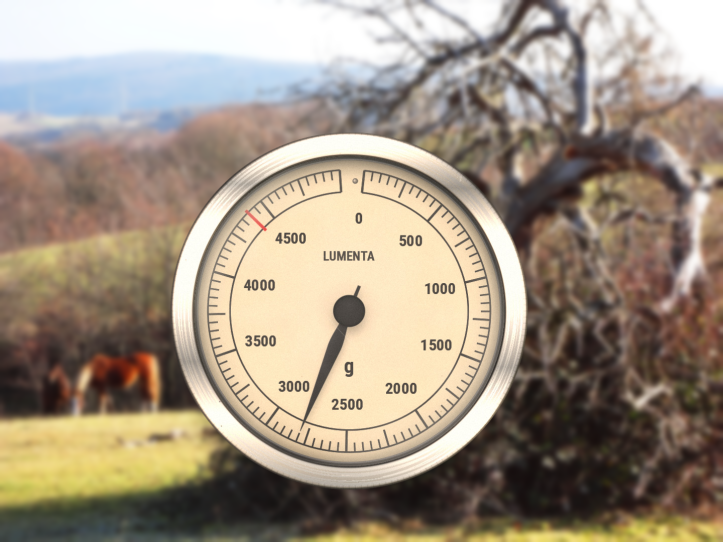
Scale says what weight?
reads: 2800 g
